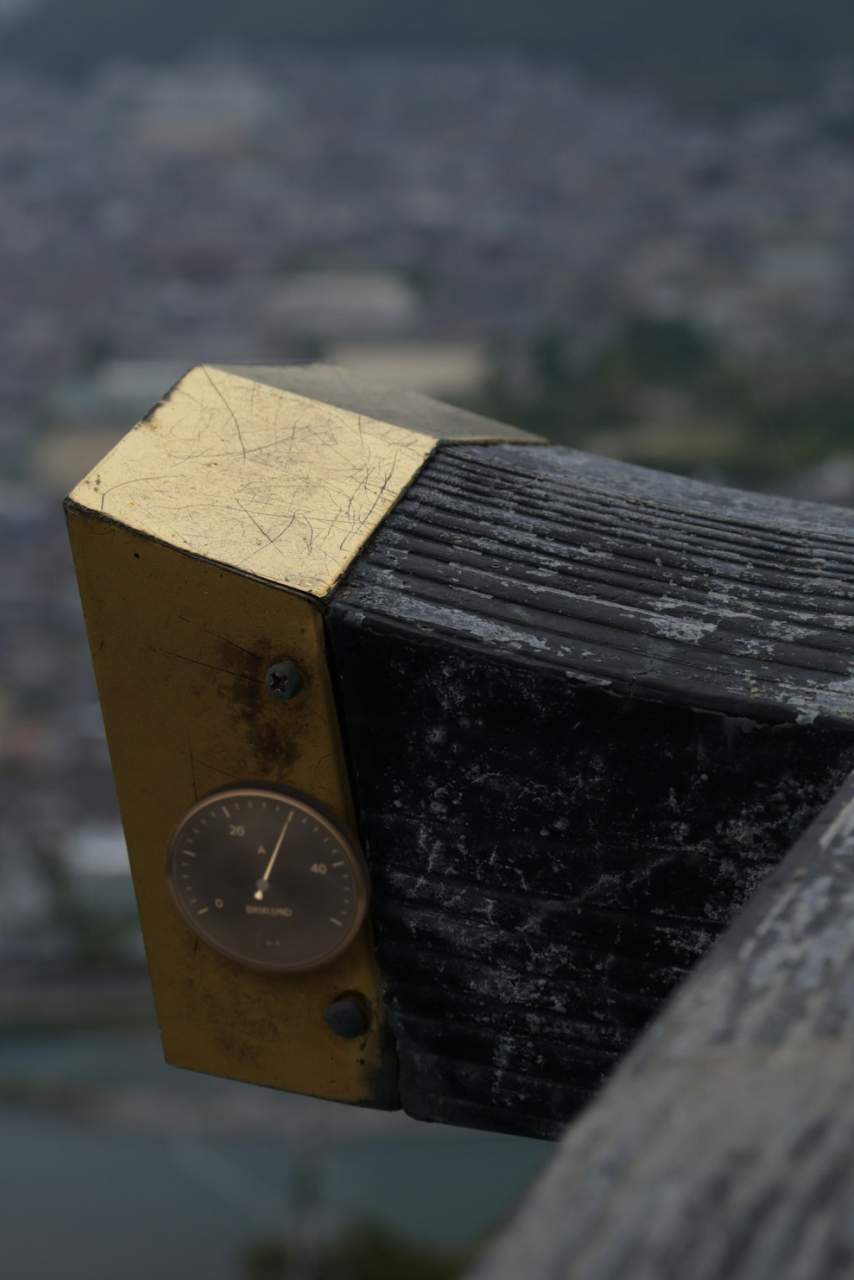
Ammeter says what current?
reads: 30 A
